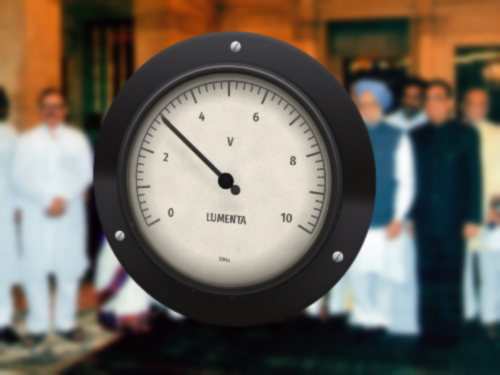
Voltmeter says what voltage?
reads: 3 V
